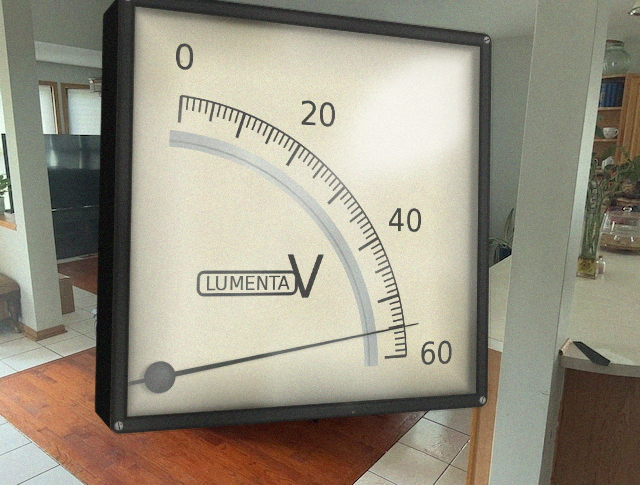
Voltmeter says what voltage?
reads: 55 V
